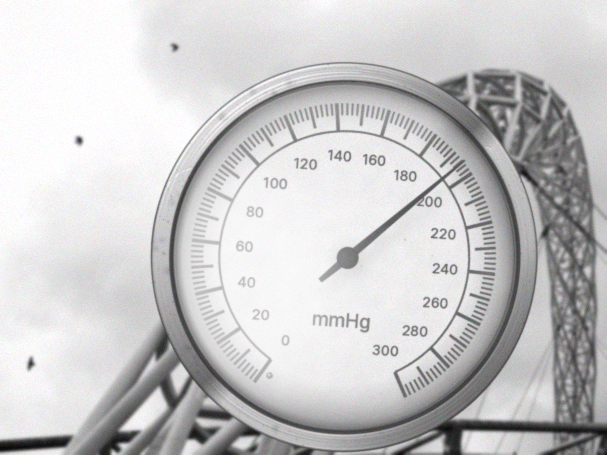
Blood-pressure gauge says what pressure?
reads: 194 mmHg
